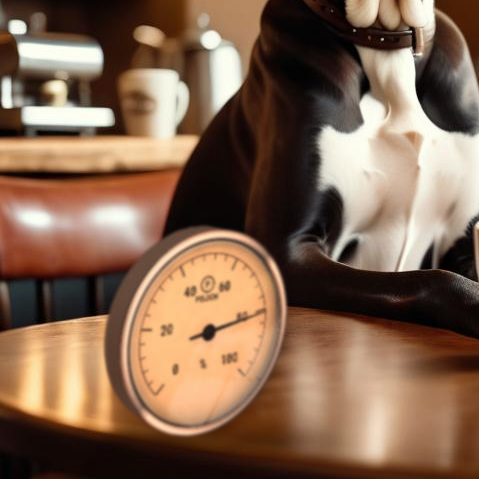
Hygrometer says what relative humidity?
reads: 80 %
